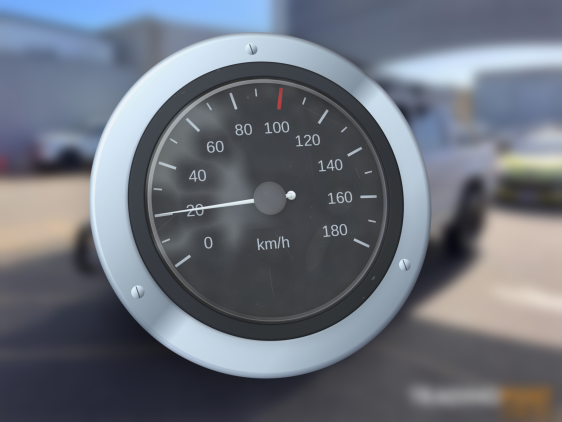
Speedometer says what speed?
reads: 20 km/h
